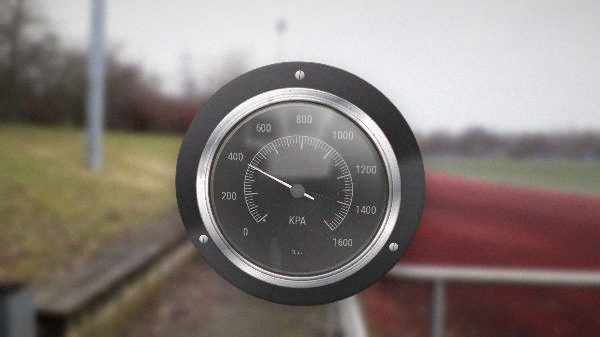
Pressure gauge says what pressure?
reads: 400 kPa
